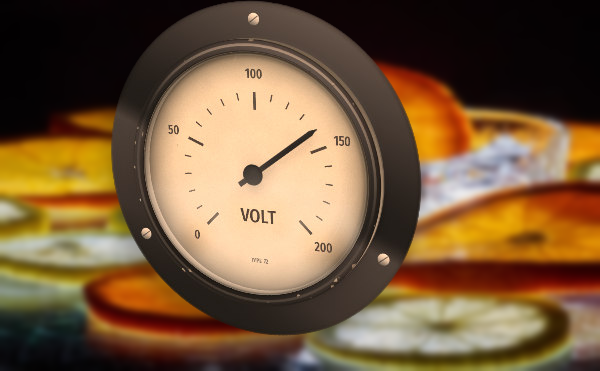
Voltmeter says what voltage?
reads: 140 V
